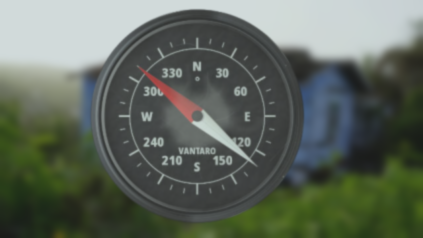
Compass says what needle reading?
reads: 310 °
